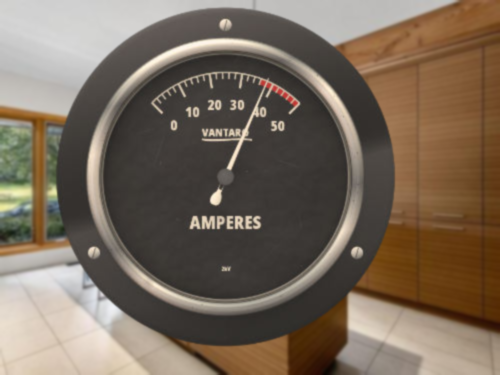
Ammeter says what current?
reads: 38 A
